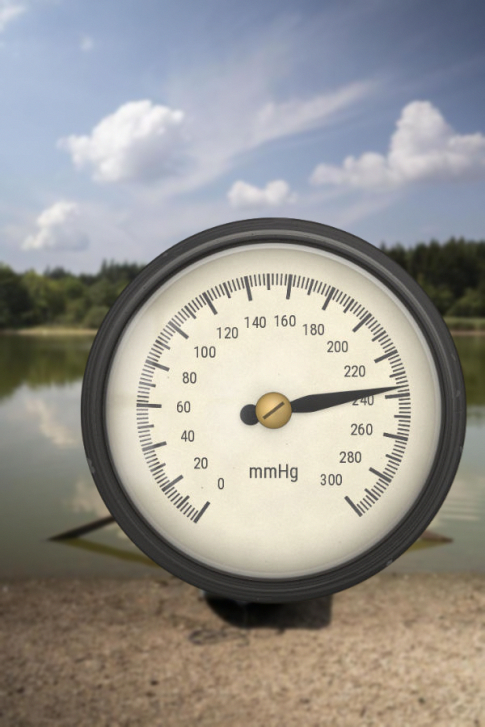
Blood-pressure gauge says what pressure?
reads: 236 mmHg
